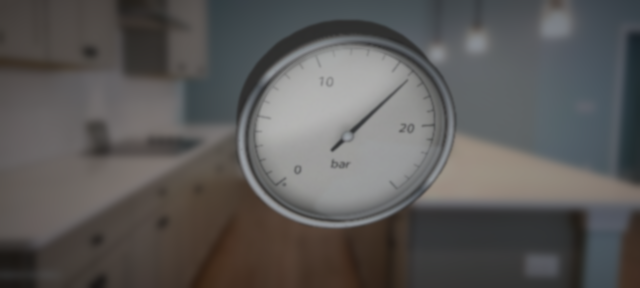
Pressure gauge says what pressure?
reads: 16 bar
